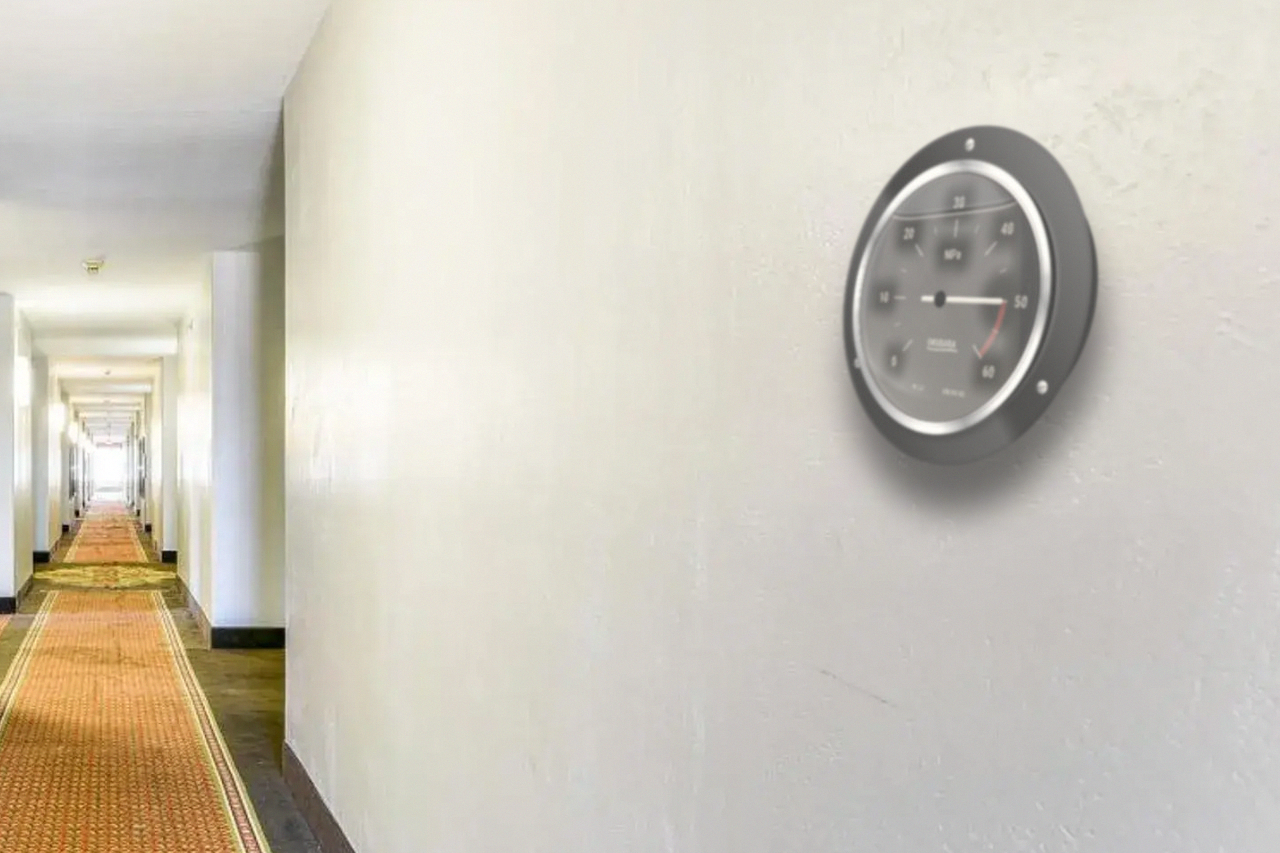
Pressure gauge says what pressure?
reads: 50 MPa
